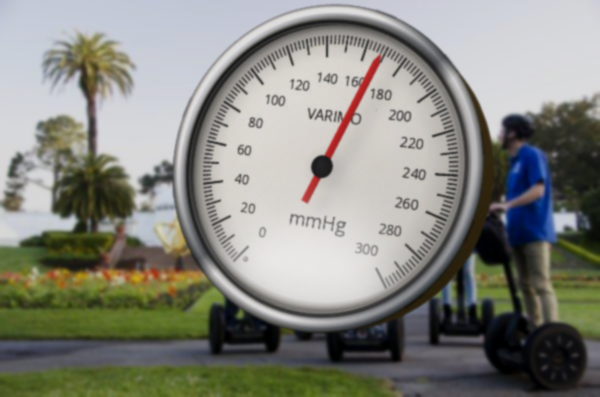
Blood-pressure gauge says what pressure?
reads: 170 mmHg
